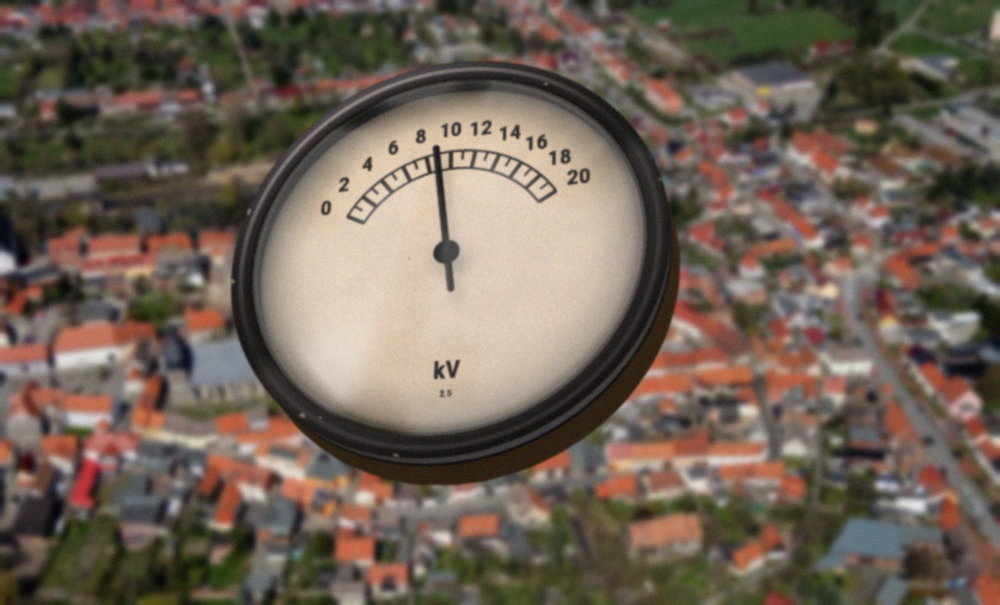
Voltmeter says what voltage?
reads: 9 kV
